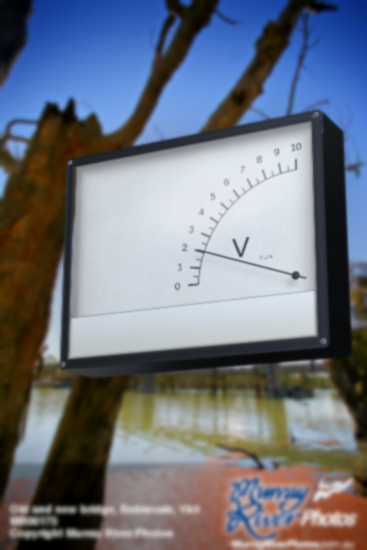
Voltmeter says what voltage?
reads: 2 V
